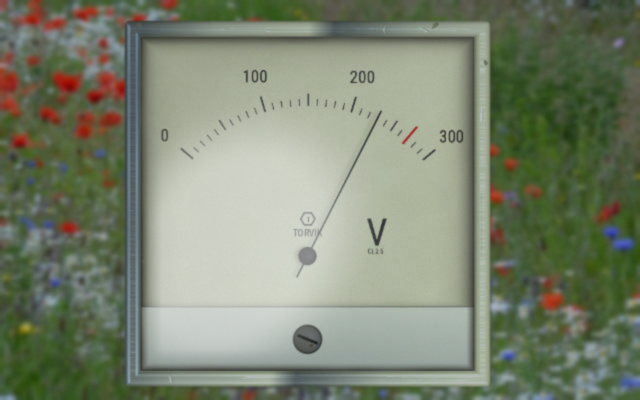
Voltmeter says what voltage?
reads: 230 V
